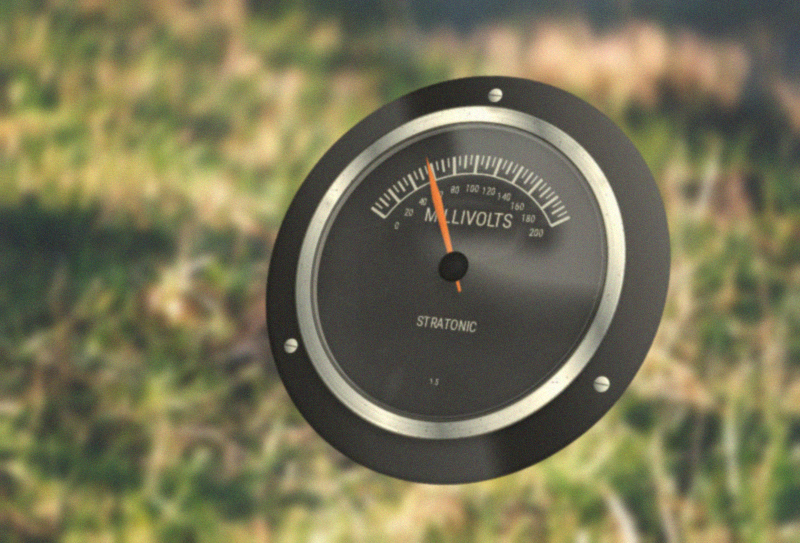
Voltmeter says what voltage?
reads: 60 mV
